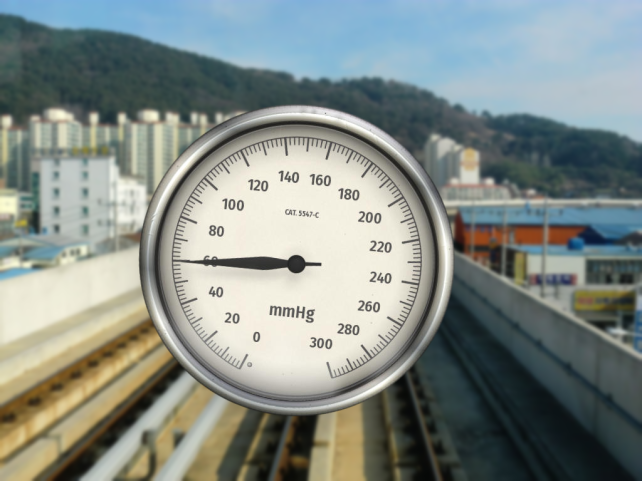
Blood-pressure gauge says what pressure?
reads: 60 mmHg
